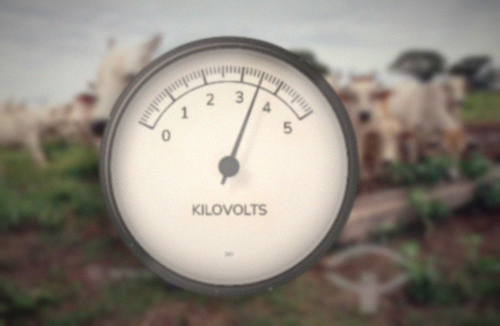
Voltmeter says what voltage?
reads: 3.5 kV
